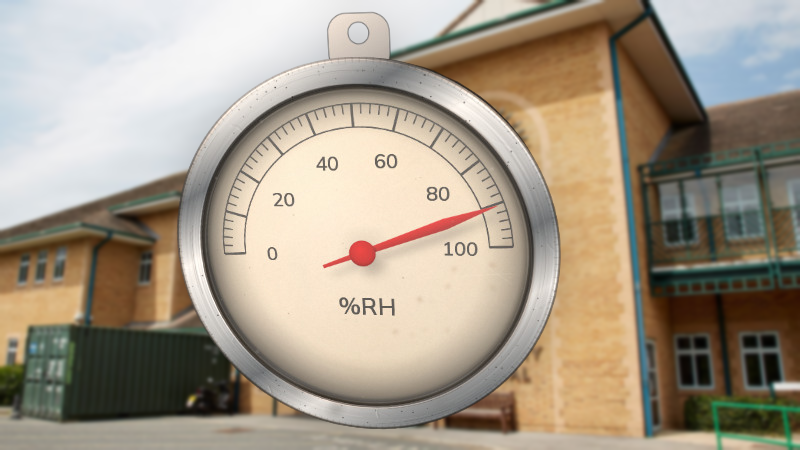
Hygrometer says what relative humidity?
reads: 90 %
